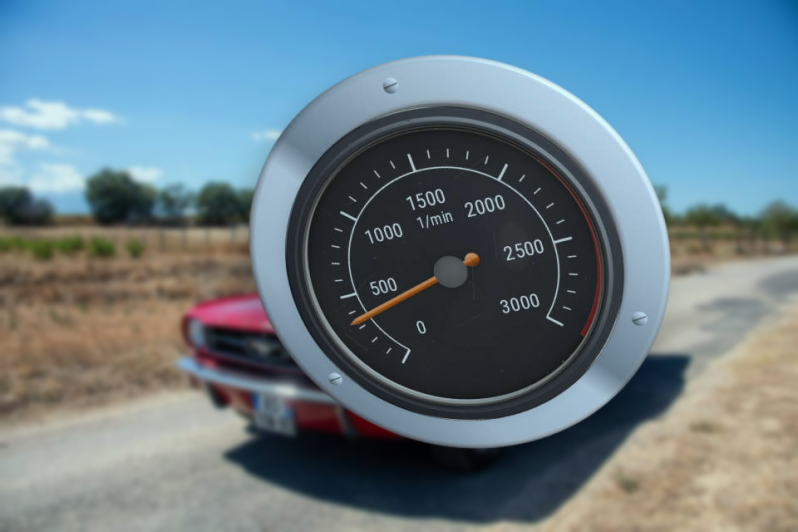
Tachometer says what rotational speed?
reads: 350 rpm
